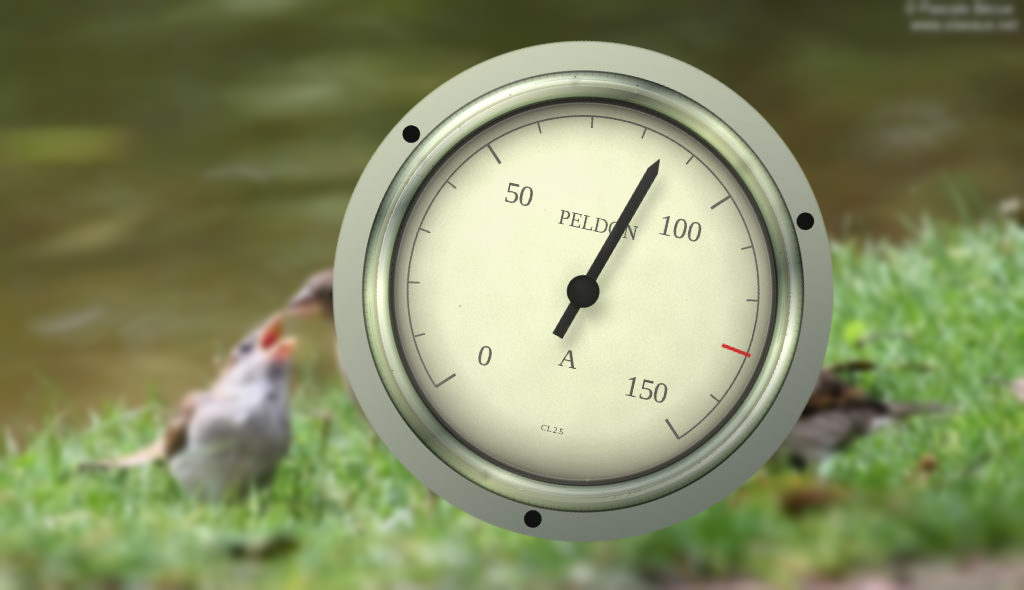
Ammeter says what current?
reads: 85 A
